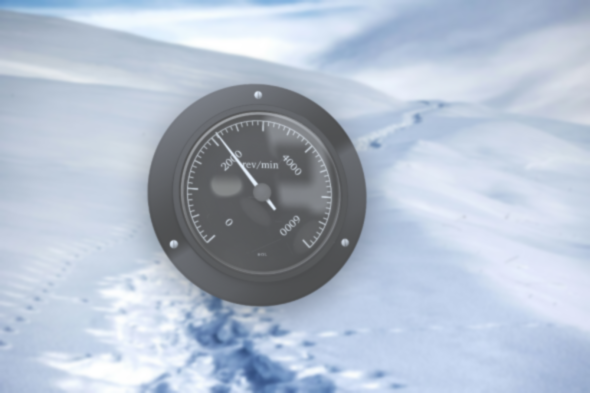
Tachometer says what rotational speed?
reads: 2100 rpm
